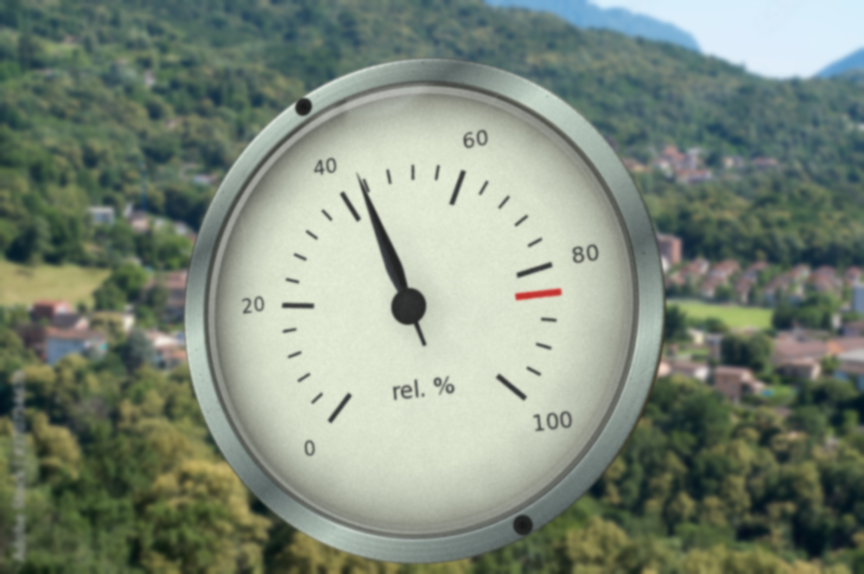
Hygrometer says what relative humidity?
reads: 44 %
